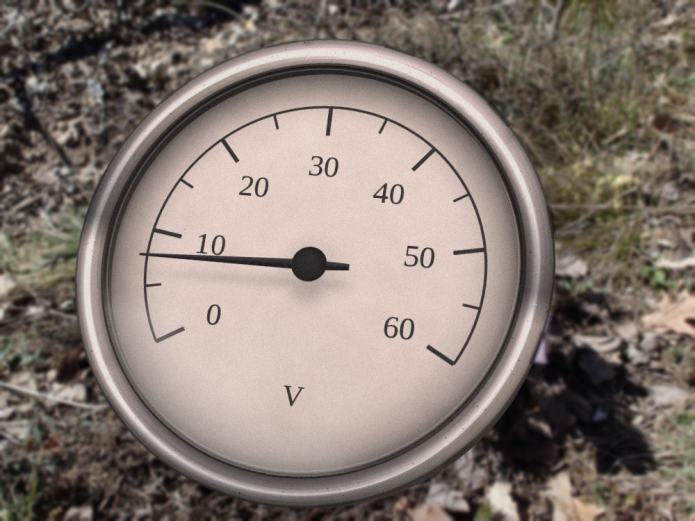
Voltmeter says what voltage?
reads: 7.5 V
